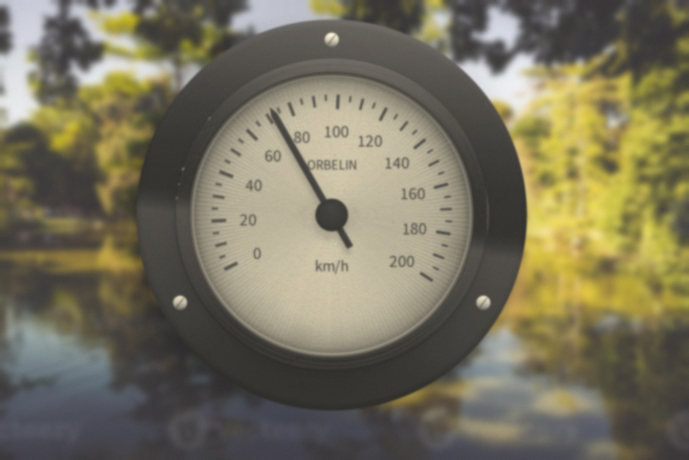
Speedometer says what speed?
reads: 72.5 km/h
